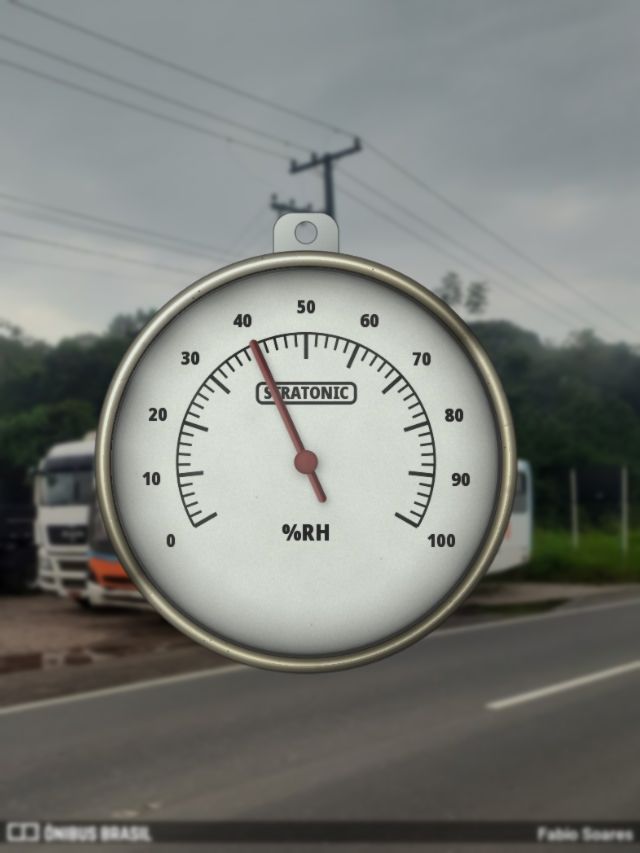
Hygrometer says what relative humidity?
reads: 40 %
